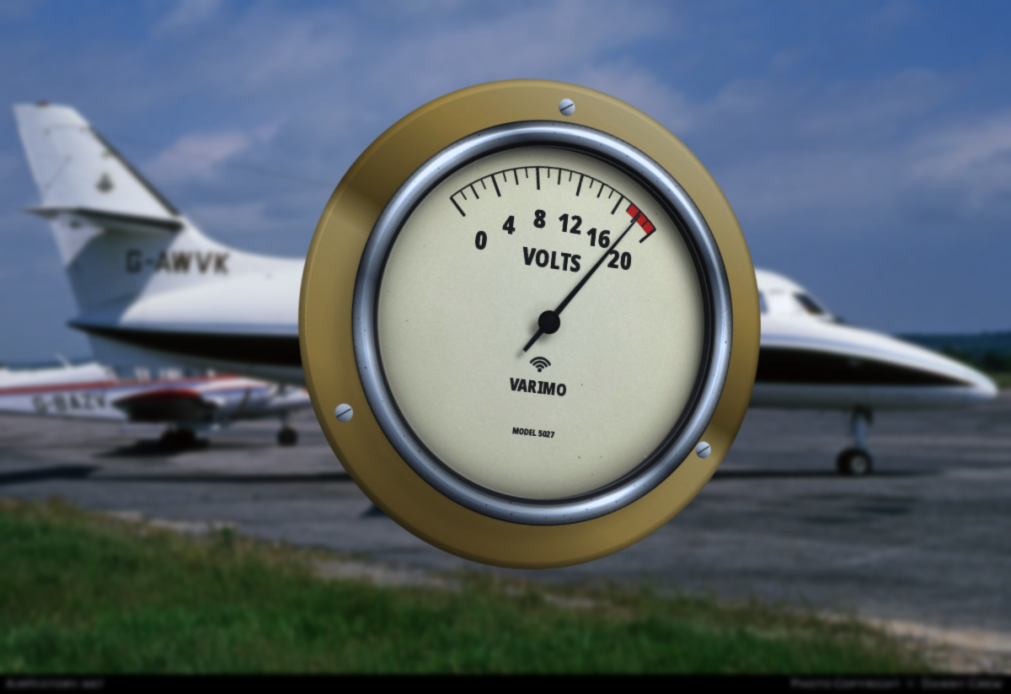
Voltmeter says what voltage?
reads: 18 V
